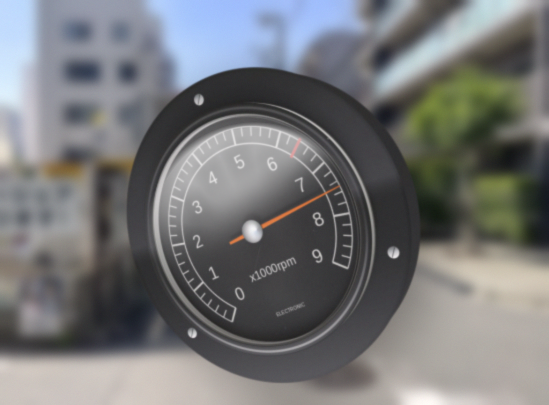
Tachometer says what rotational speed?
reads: 7500 rpm
